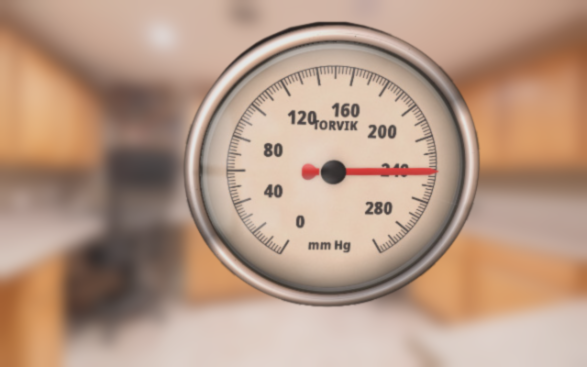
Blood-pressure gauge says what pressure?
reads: 240 mmHg
